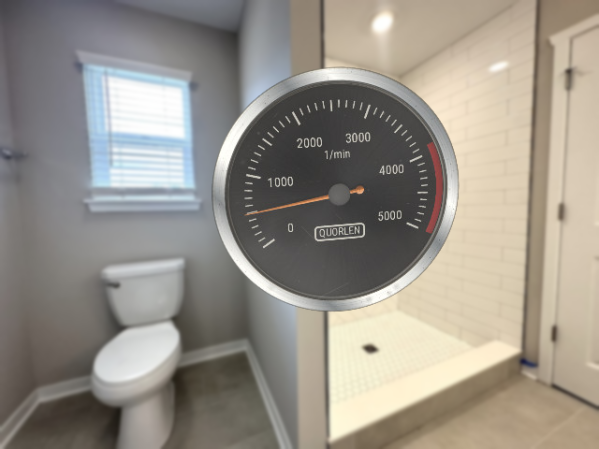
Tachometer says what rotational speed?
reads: 500 rpm
